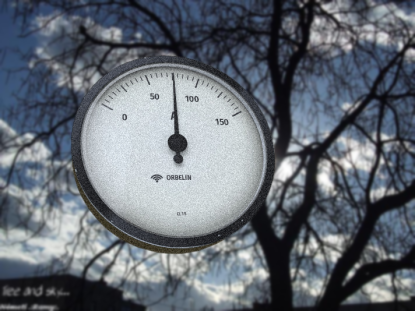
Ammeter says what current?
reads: 75 A
